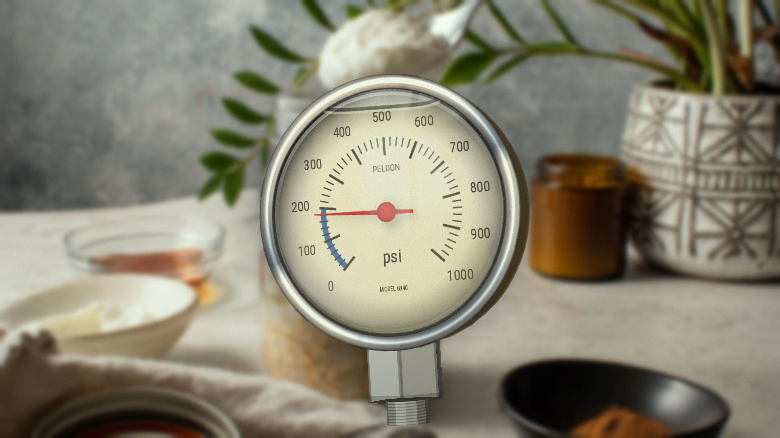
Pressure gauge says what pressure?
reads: 180 psi
